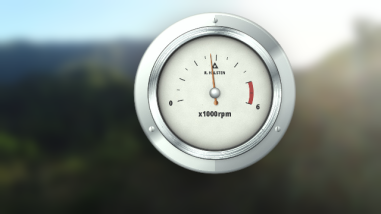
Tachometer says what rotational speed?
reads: 2750 rpm
